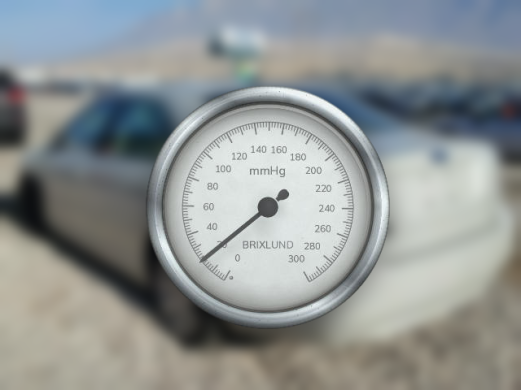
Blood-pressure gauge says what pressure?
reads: 20 mmHg
